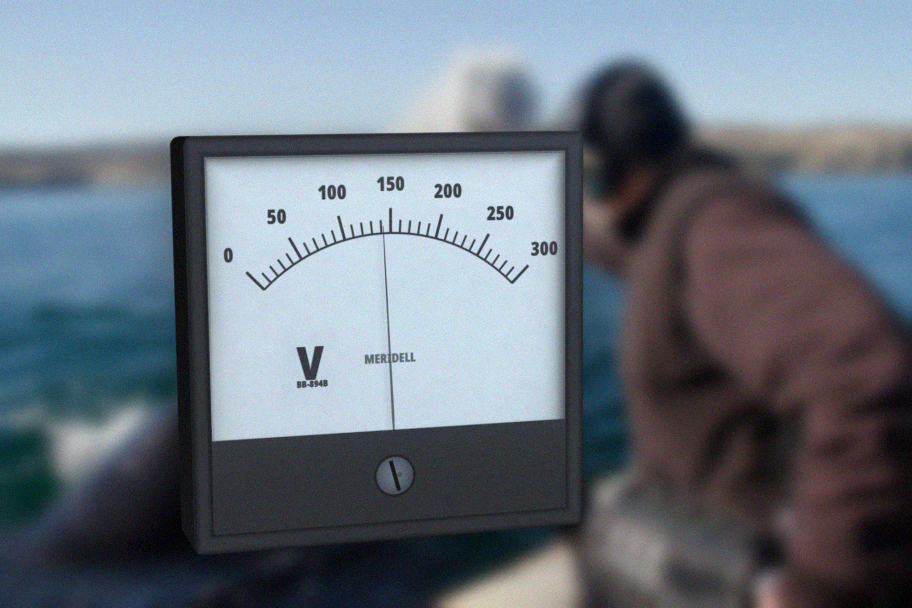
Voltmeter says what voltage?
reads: 140 V
